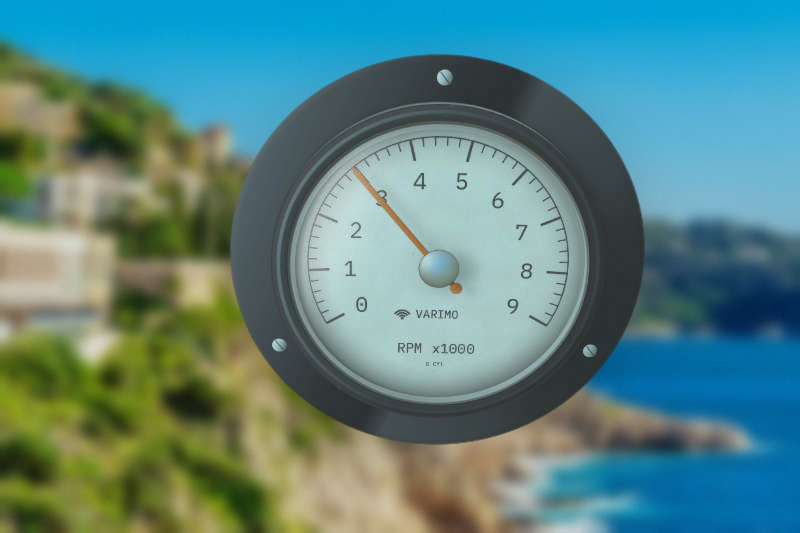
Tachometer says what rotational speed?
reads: 3000 rpm
